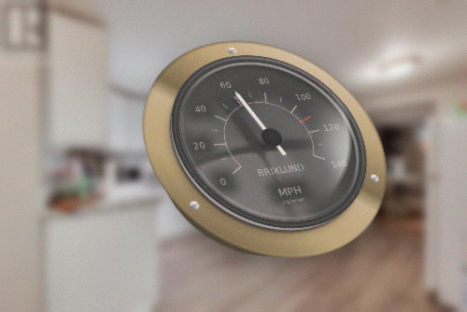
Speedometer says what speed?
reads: 60 mph
